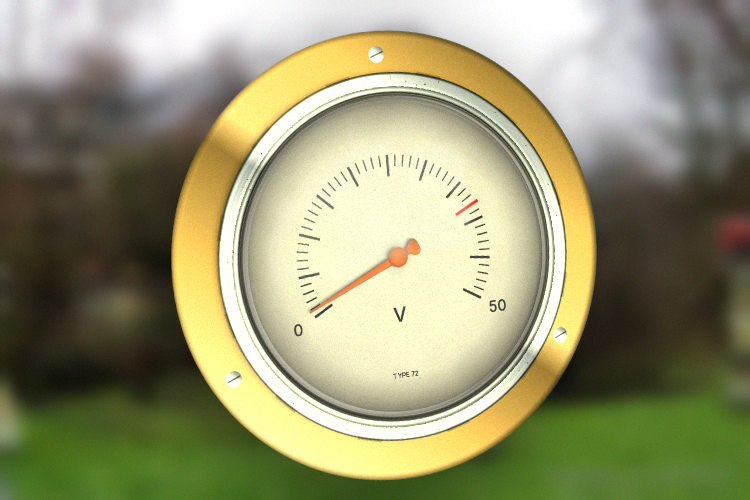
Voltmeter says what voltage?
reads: 1 V
